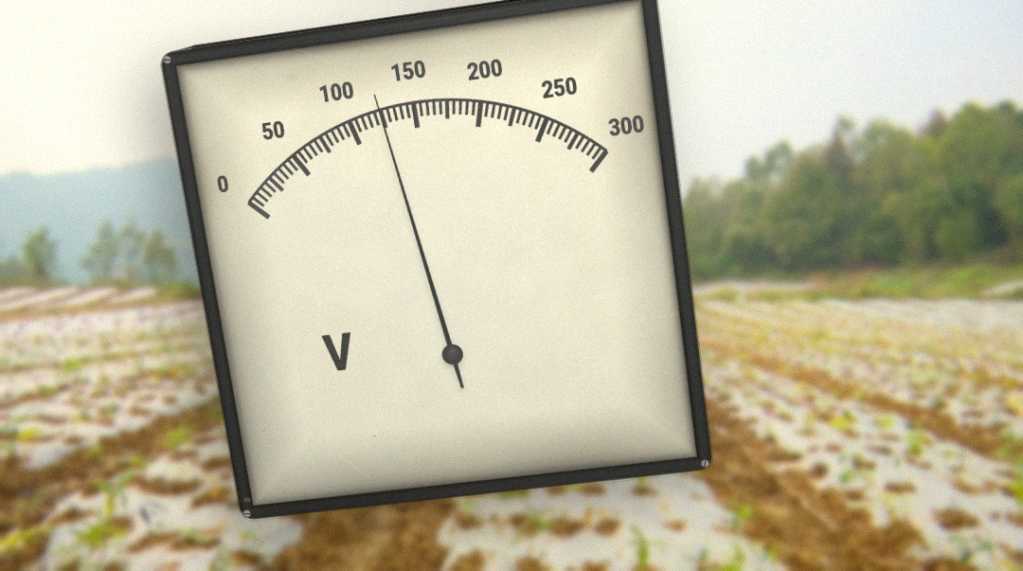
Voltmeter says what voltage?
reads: 125 V
